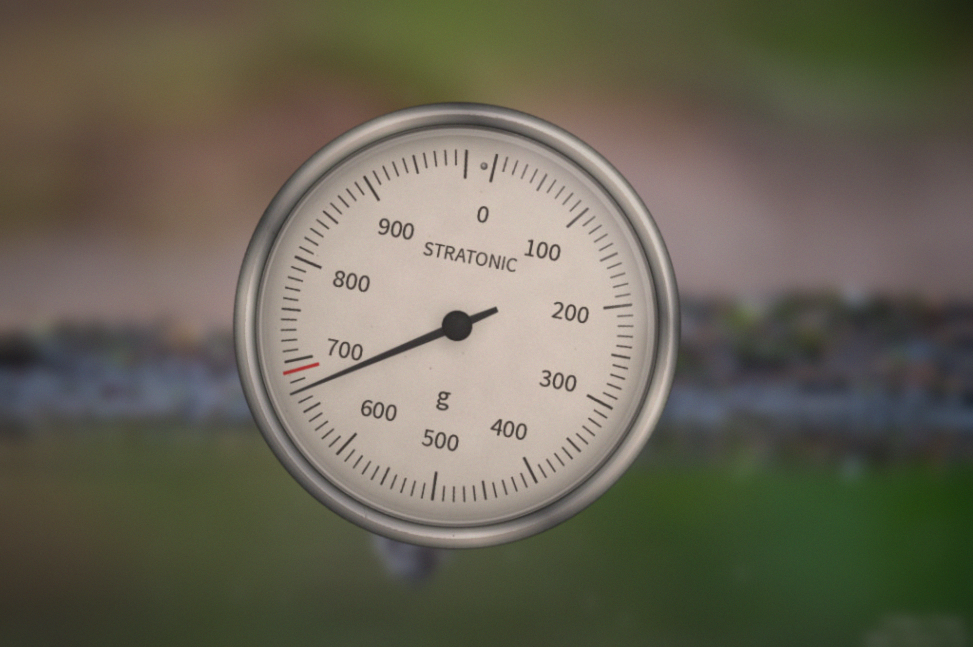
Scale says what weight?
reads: 670 g
